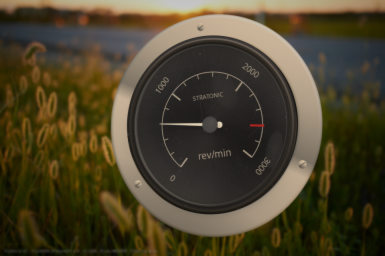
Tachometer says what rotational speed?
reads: 600 rpm
